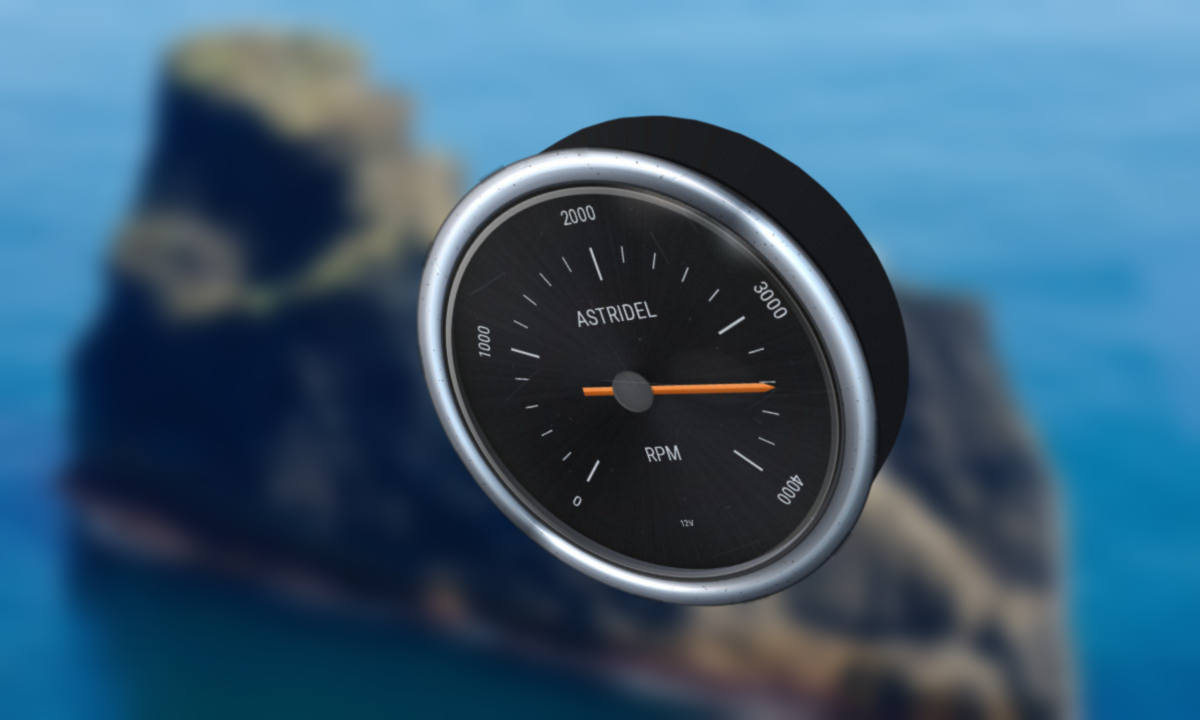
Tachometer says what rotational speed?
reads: 3400 rpm
